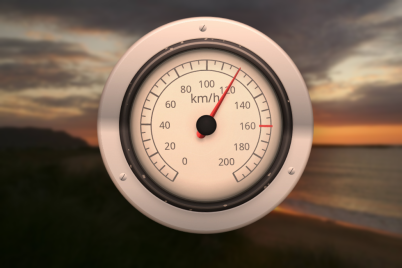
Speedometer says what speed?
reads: 120 km/h
